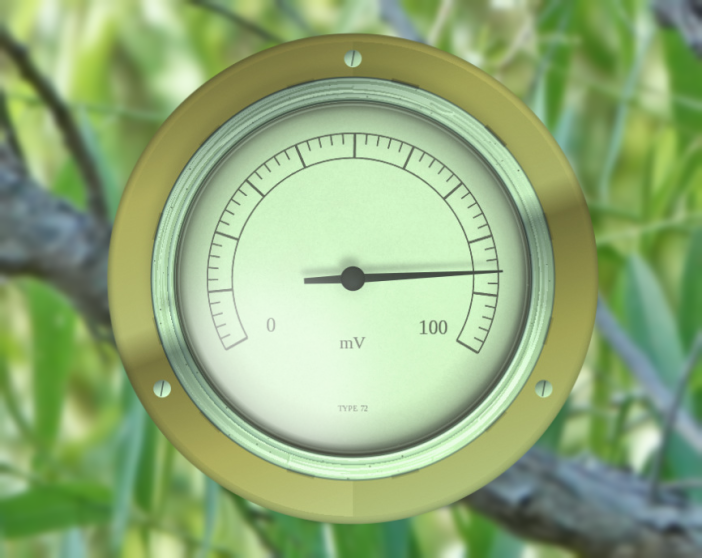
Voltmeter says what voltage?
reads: 86 mV
